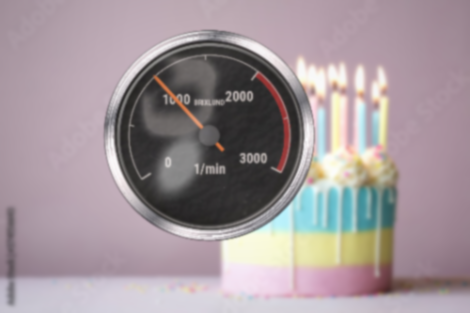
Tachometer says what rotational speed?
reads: 1000 rpm
